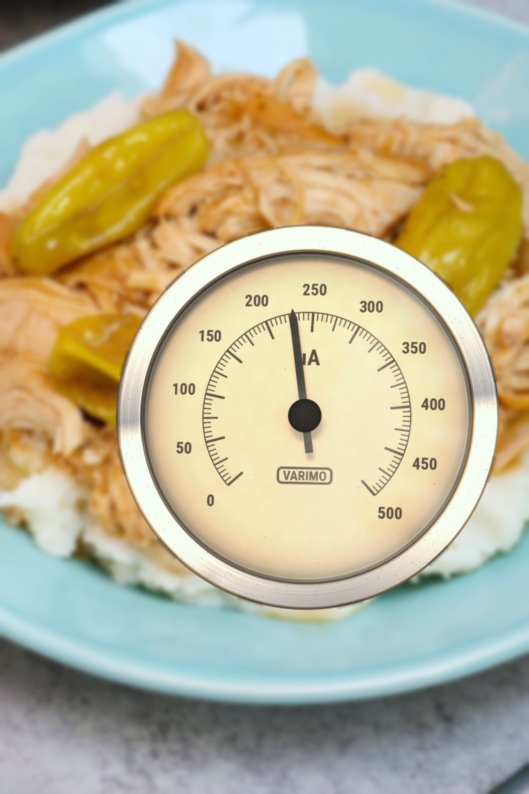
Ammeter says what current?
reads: 230 µA
